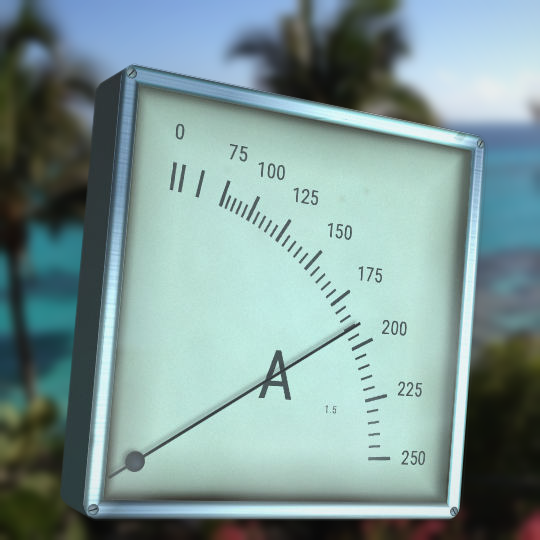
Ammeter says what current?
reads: 190 A
